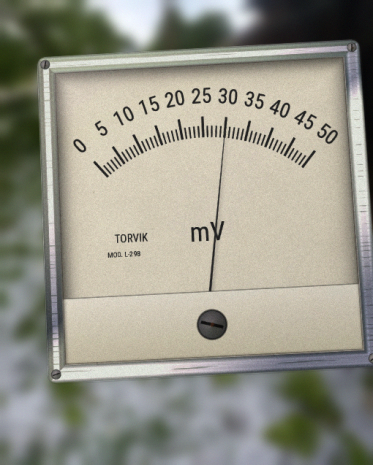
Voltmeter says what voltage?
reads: 30 mV
